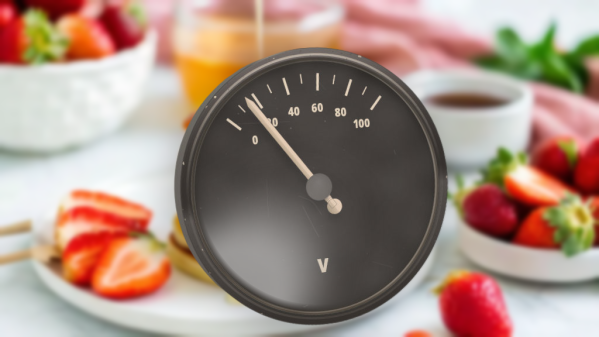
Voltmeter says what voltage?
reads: 15 V
